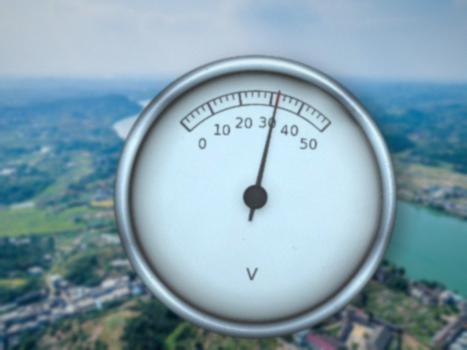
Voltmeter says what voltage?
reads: 32 V
